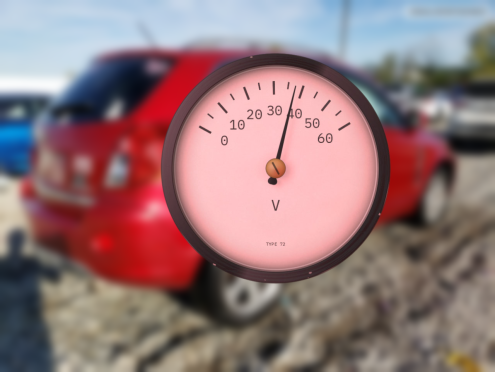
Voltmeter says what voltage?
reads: 37.5 V
